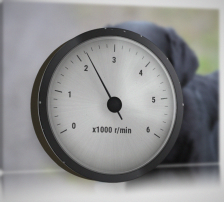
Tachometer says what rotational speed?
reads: 2200 rpm
